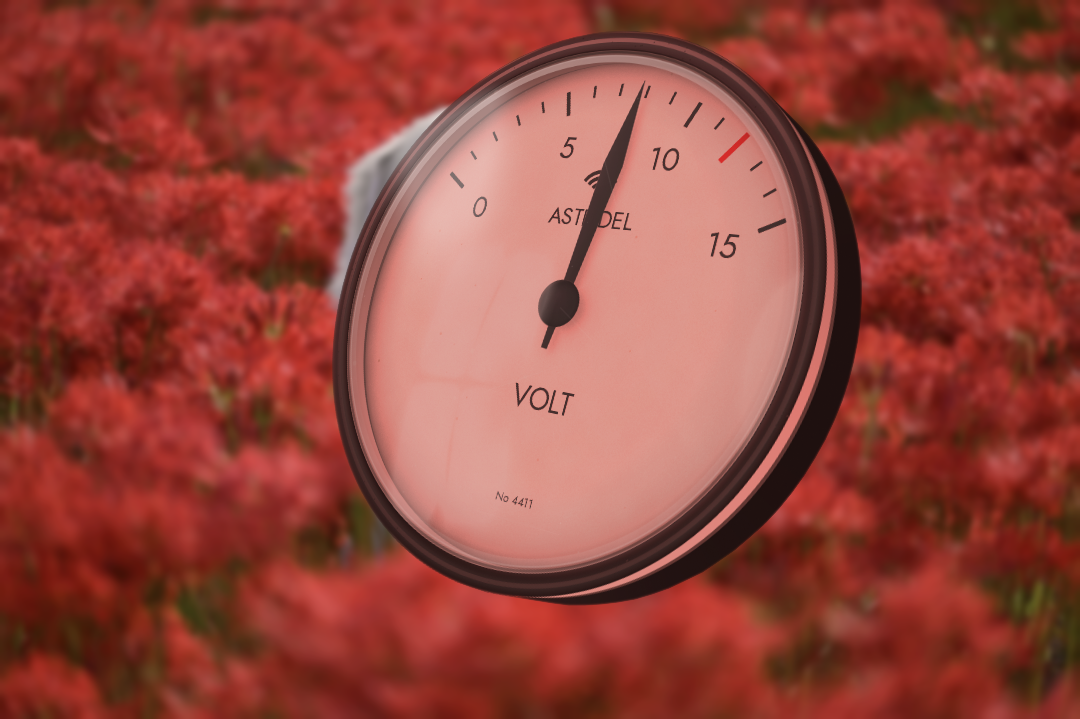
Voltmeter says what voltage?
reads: 8 V
